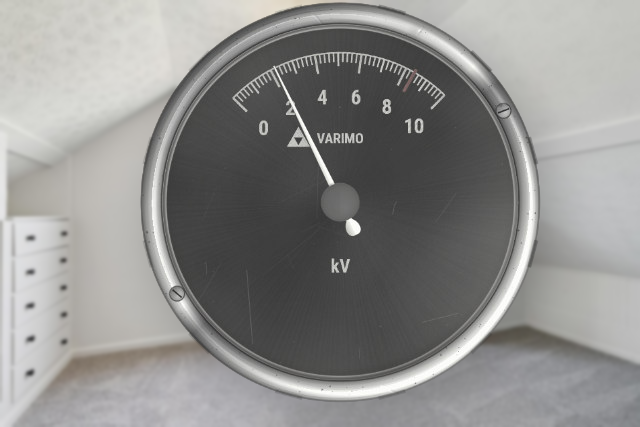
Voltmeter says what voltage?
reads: 2.2 kV
